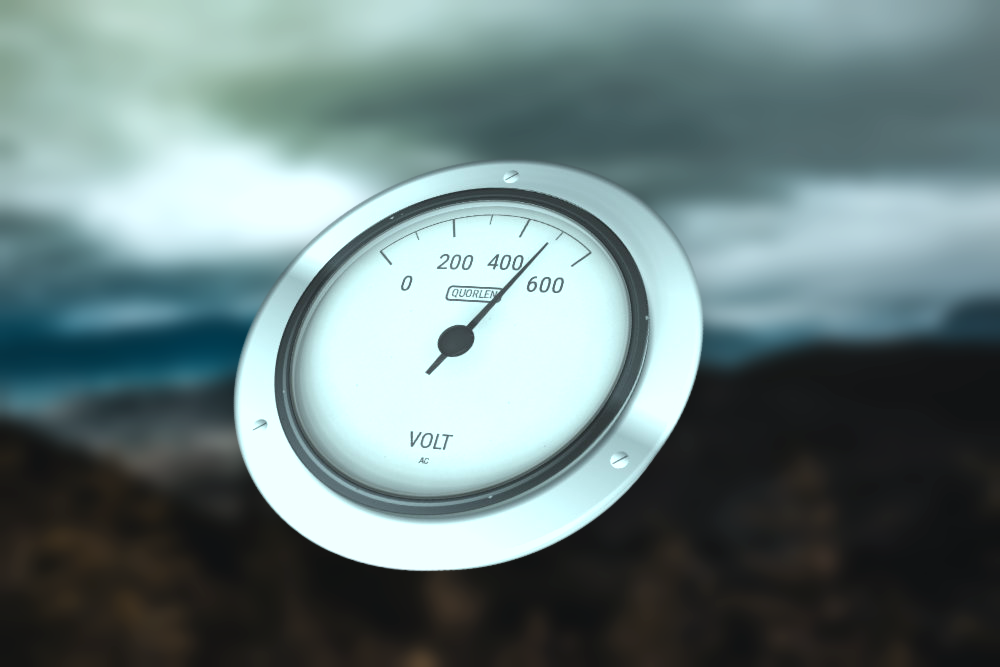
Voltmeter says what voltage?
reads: 500 V
